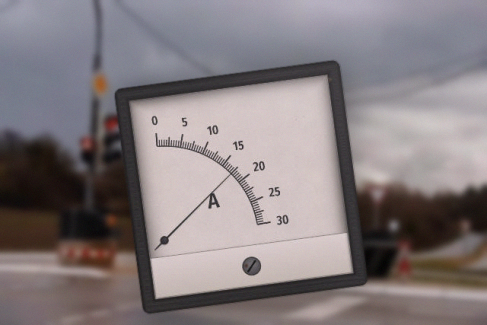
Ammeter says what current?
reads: 17.5 A
